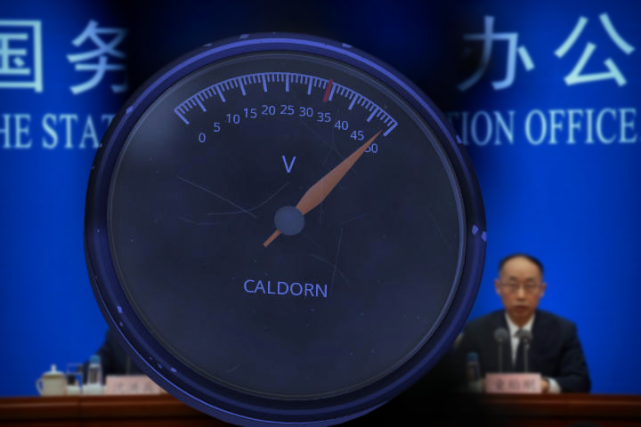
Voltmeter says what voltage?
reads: 49 V
